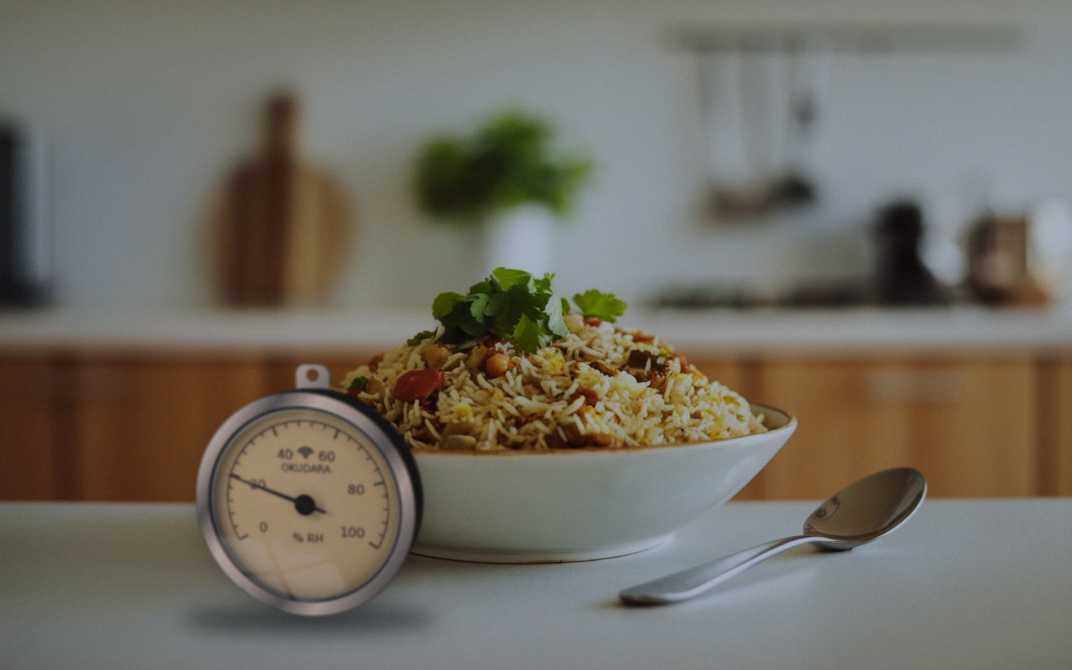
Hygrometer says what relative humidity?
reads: 20 %
